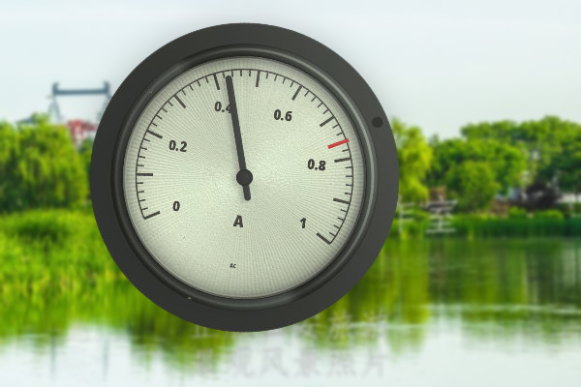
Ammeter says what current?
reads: 0.43 A
